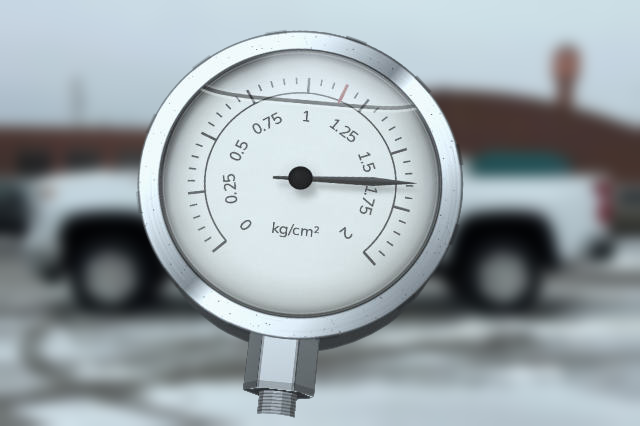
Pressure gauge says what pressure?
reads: 1.65 kg/cm²
